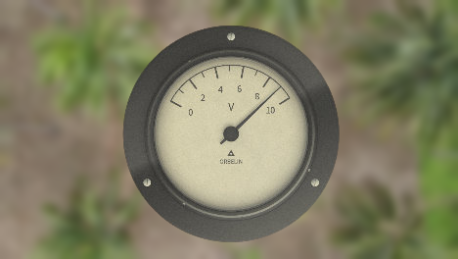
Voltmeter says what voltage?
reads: 9 V
